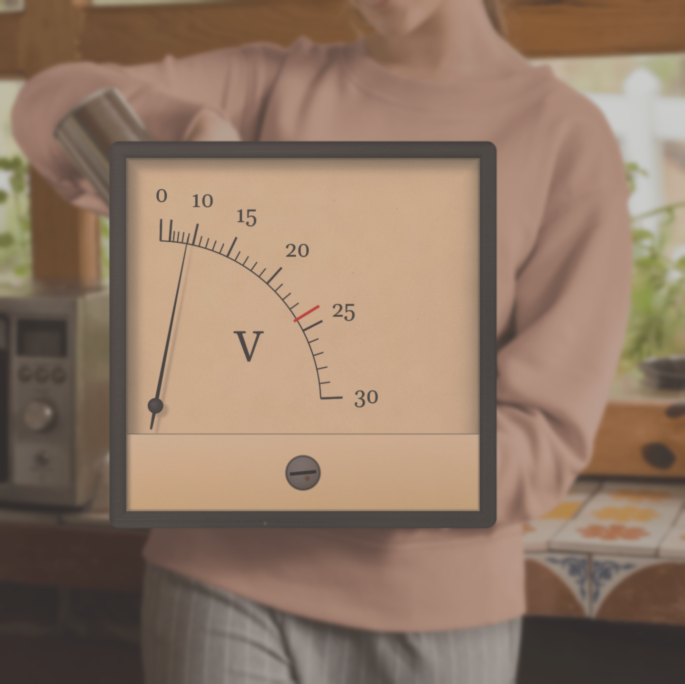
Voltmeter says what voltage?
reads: 9 V
